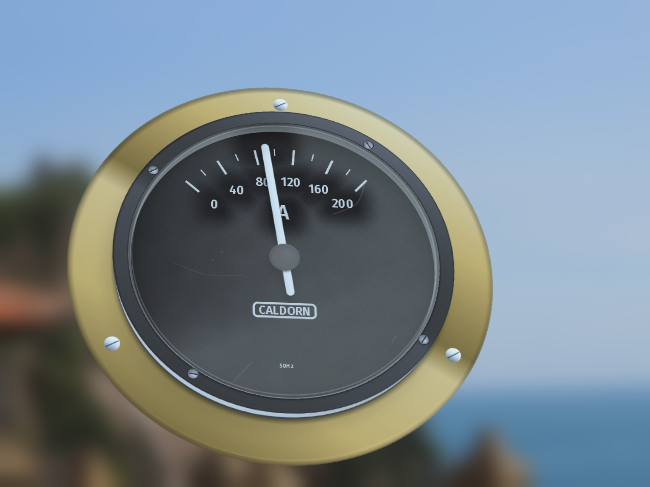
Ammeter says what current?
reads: 90 A
